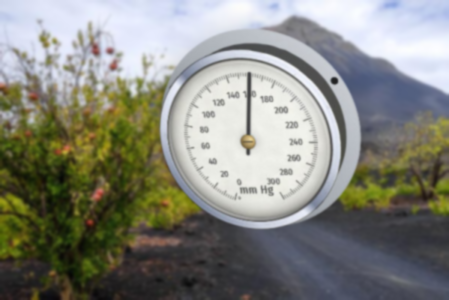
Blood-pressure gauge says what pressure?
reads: 160 mmHg
